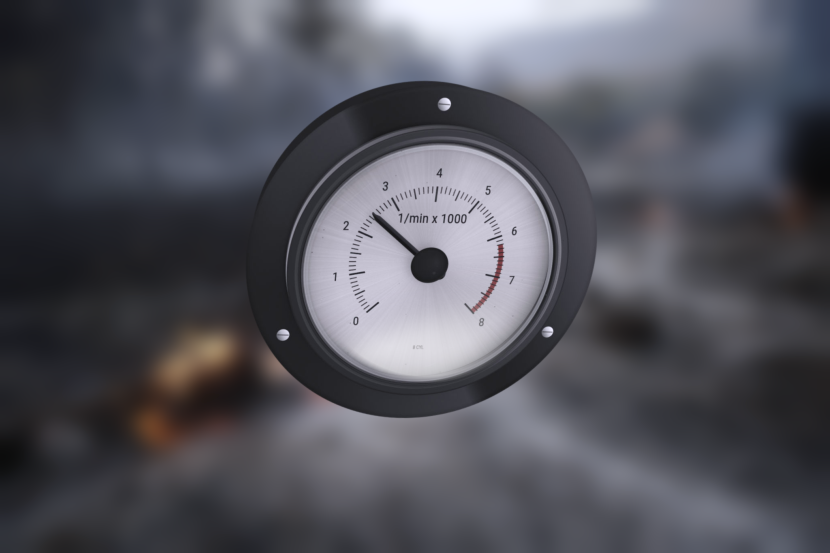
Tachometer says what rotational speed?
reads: 2500 rpm
